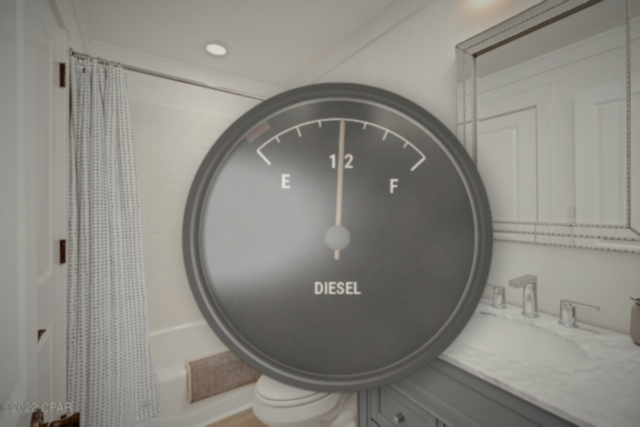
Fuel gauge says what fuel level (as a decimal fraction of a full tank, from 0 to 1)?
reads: 0.5
